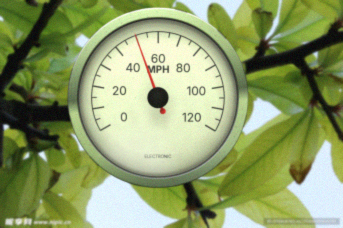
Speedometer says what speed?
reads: 50 mph
